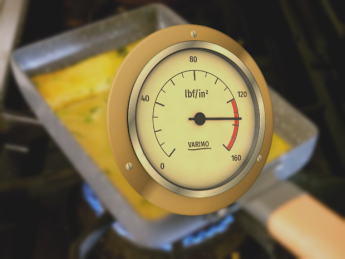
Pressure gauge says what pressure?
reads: 135 psi
